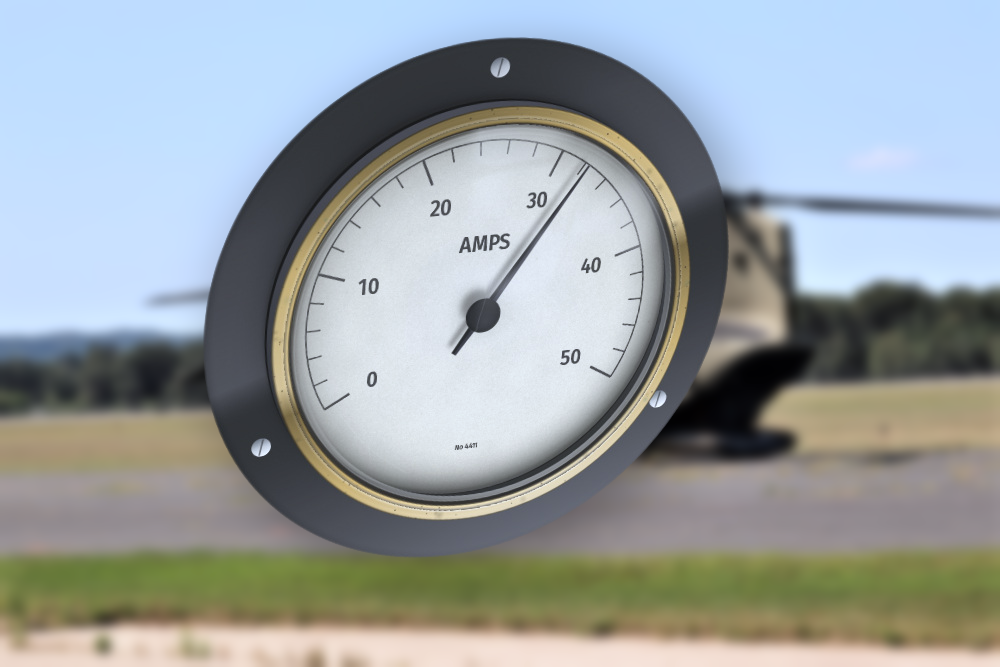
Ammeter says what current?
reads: 32 A
